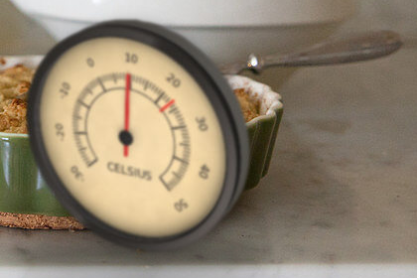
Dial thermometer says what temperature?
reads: 10 °C
